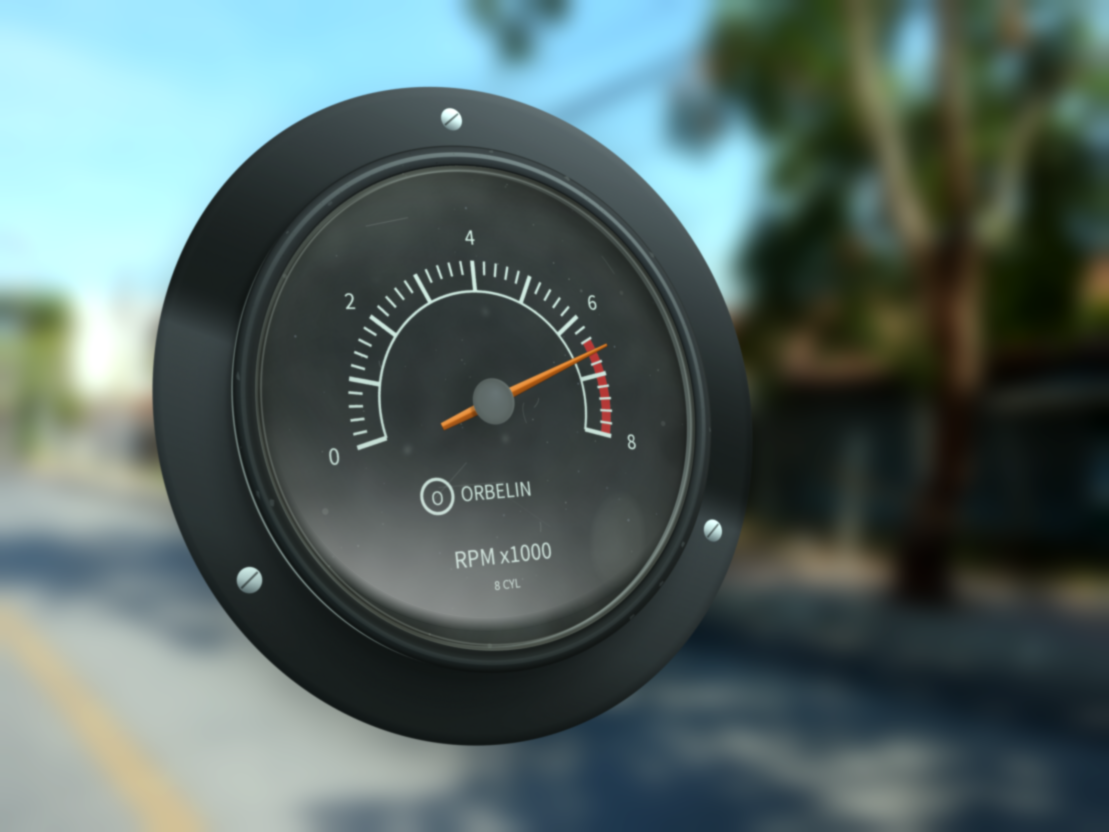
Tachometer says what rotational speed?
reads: 6600 rpm
